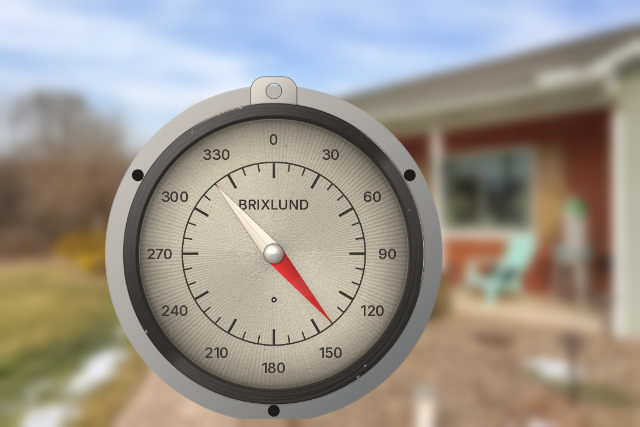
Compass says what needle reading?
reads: 140 °
